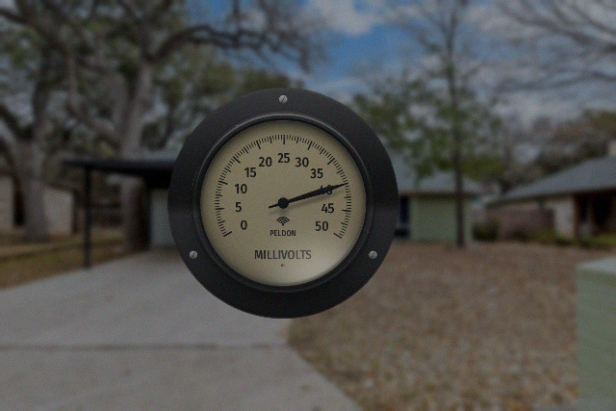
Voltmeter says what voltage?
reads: 40 mV
